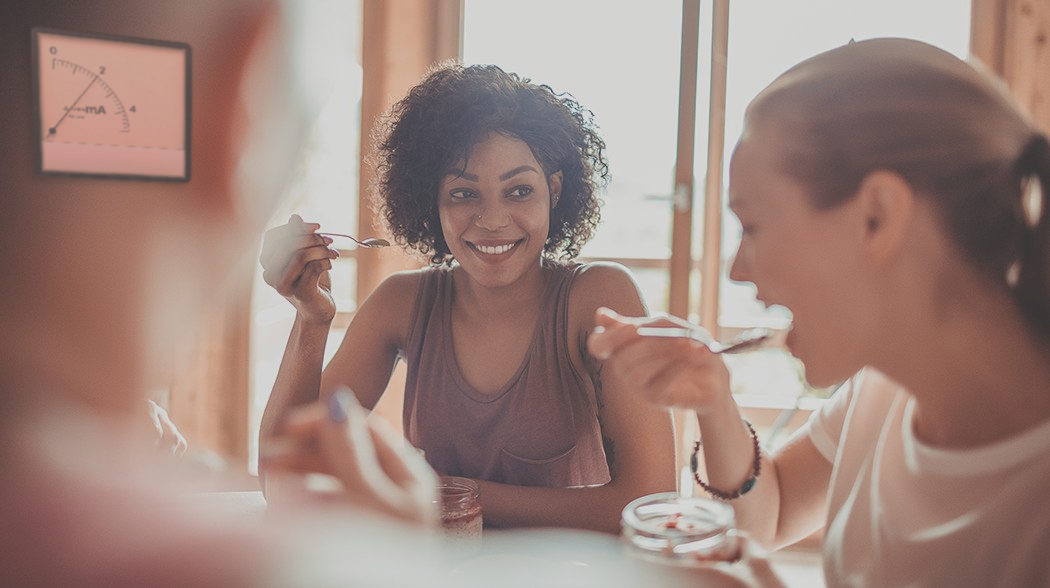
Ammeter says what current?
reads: 2 mA
